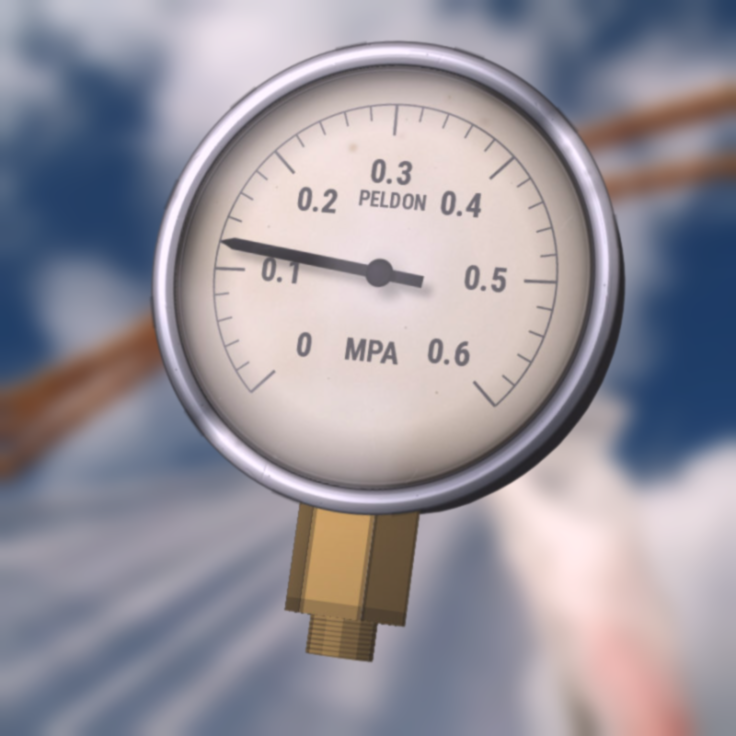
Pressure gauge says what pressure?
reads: 0.12 MPa
